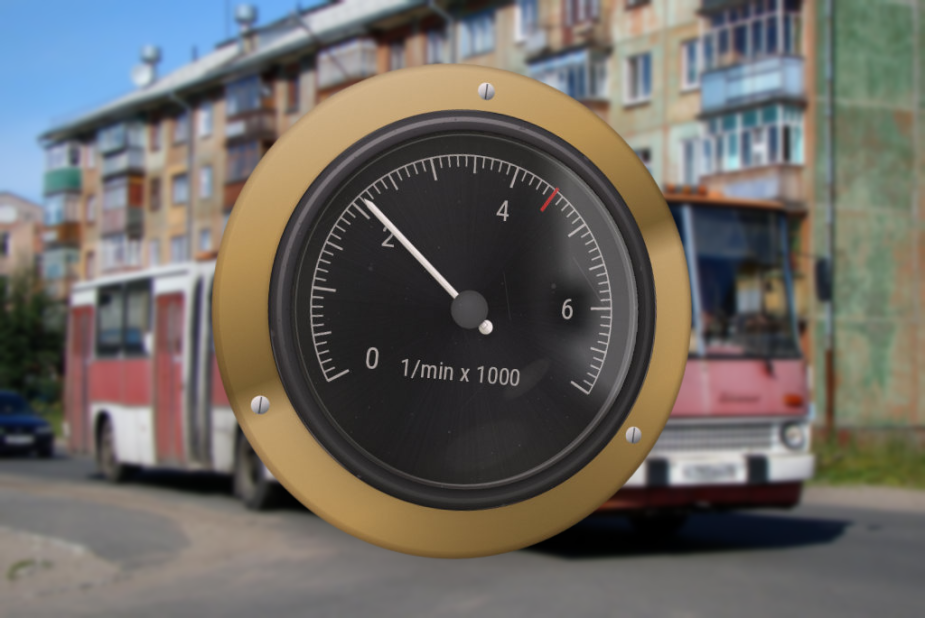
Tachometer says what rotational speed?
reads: 2100 rpm
